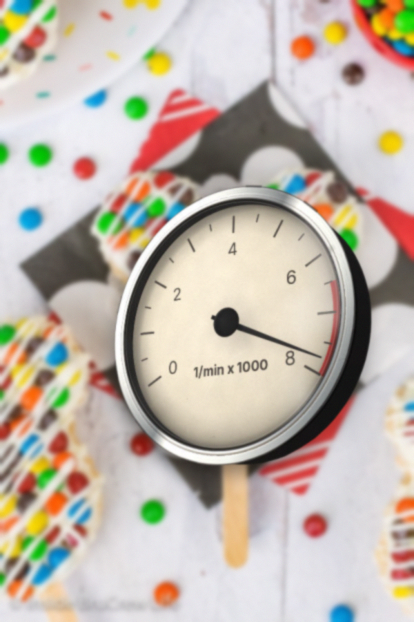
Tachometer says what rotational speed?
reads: 7750 rpm
